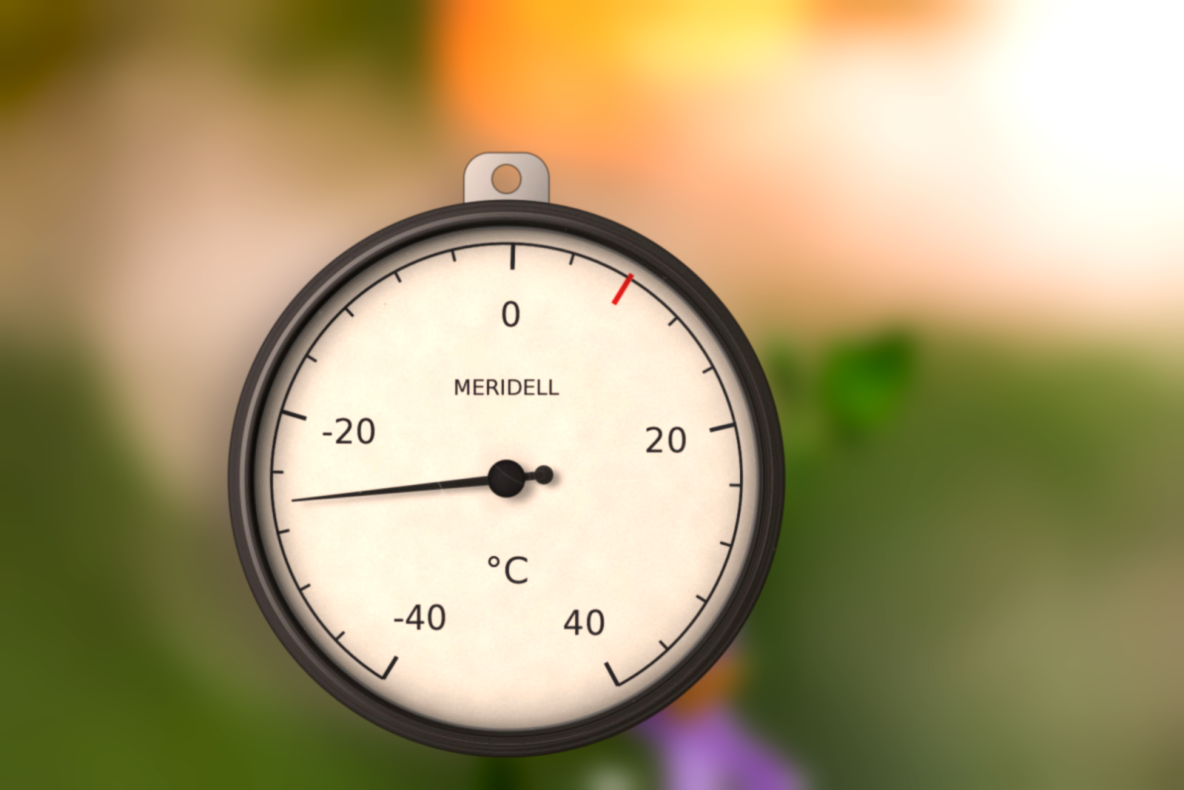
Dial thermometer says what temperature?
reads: -26 °C
